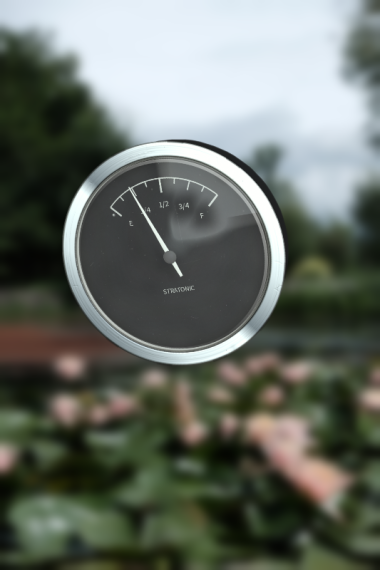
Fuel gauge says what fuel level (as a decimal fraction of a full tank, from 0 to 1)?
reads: 0.25
